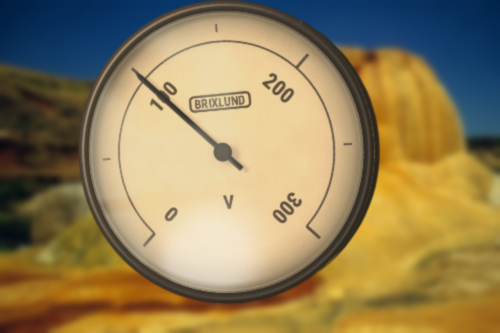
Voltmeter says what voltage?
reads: 100 V
